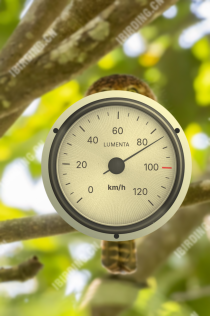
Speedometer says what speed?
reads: 85 km/h
